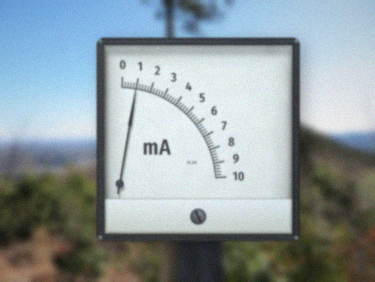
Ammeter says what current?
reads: 1 mA
